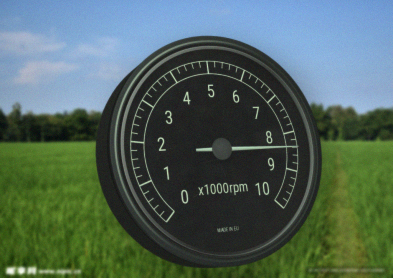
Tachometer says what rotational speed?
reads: 8400 rpm
